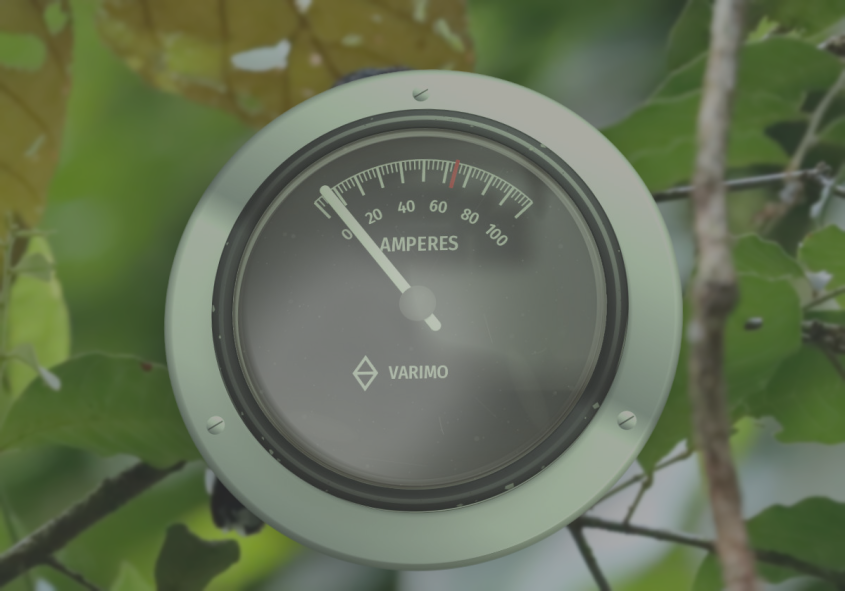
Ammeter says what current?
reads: 6 A
